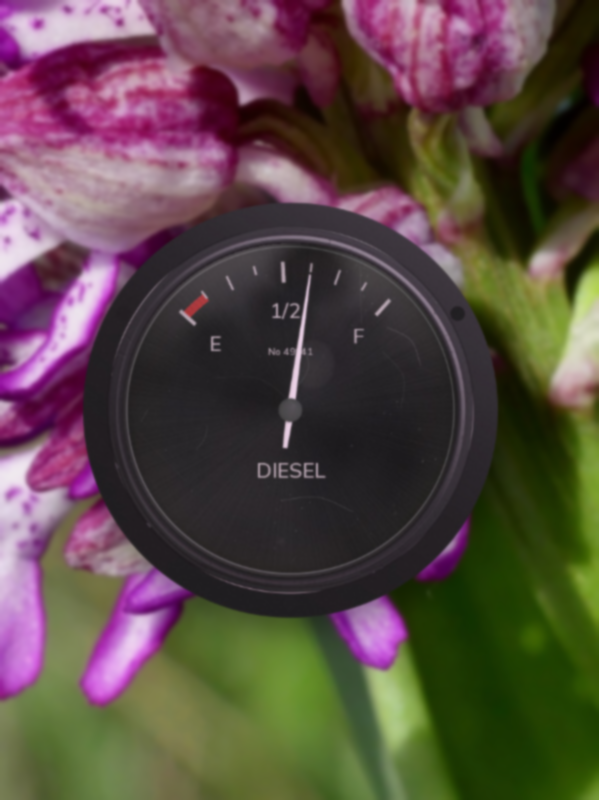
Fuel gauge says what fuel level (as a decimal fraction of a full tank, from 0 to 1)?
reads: 0.625
